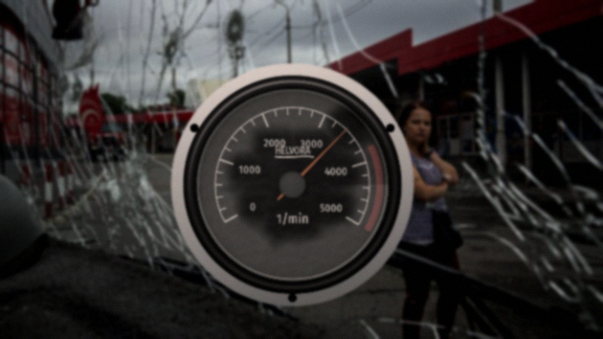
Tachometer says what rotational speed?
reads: 3400 rpm
